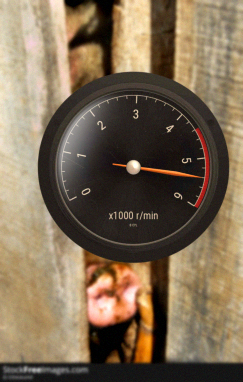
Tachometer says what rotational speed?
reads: 5400 rpm
